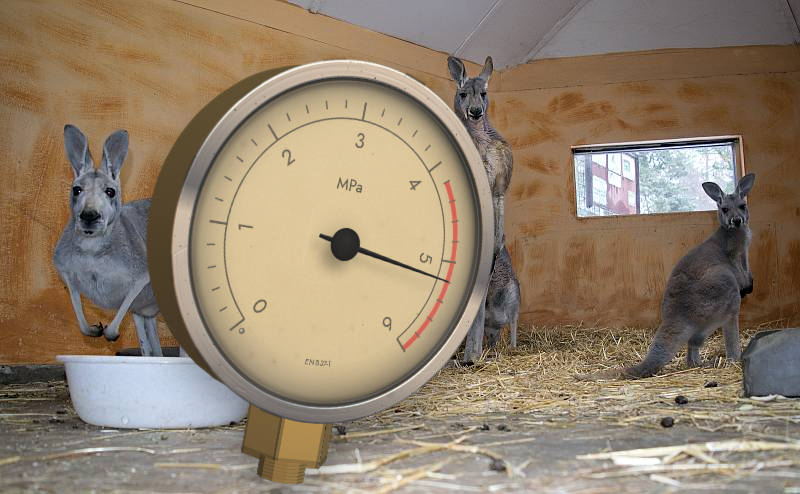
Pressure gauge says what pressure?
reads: 5.2 MPa
